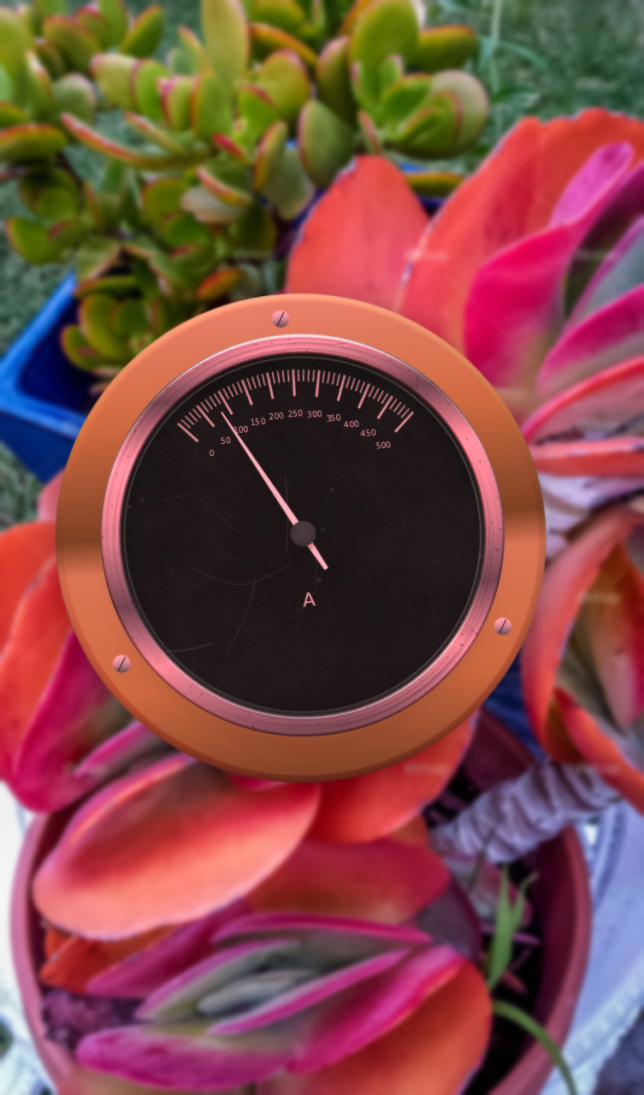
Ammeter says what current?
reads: 80 A
